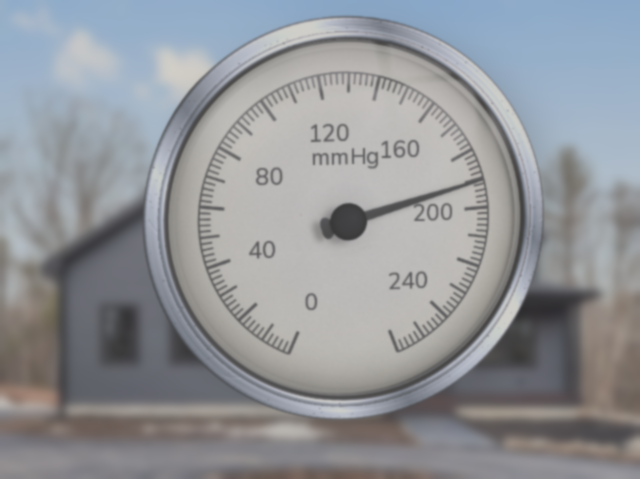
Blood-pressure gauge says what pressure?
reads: 190 mmHg
